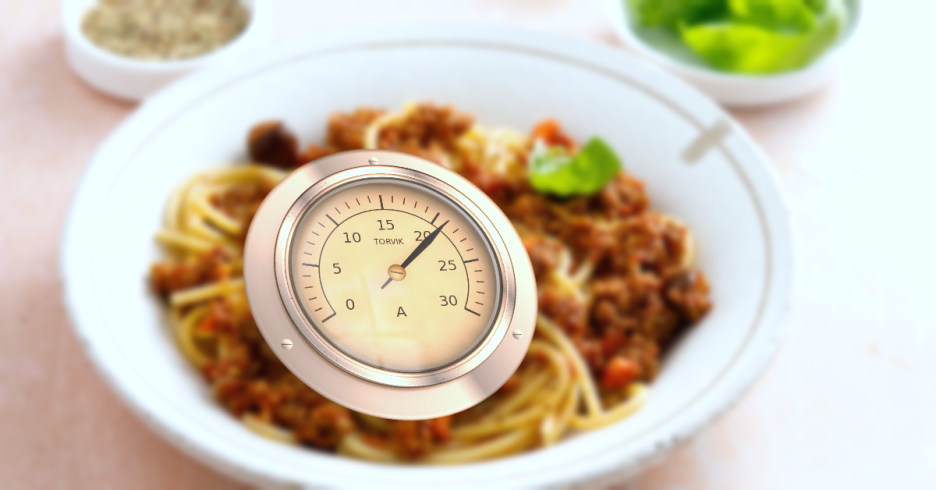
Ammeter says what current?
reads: 21 A
